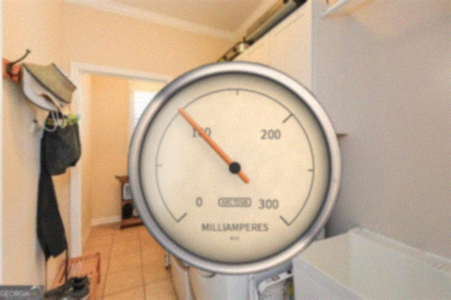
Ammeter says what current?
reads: 100 mA
